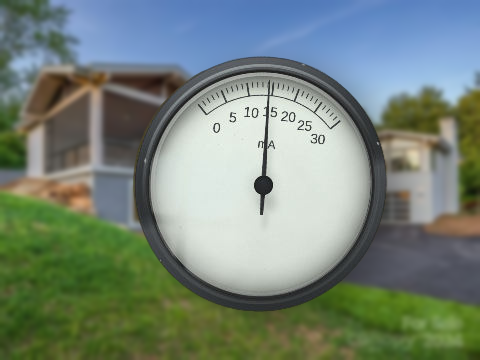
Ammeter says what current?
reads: 14 mA
